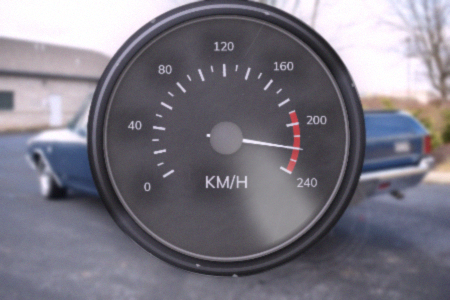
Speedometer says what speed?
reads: 220 km/h
